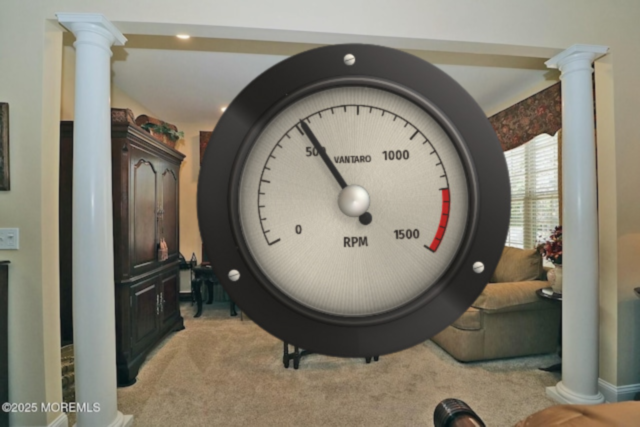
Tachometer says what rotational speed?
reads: 525 rpm
